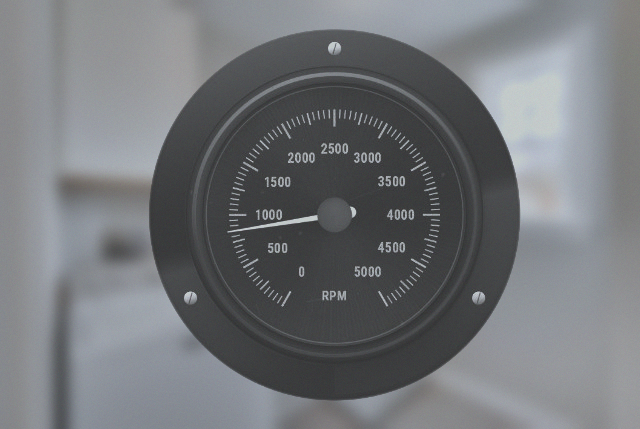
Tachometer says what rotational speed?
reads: 850 rpm
